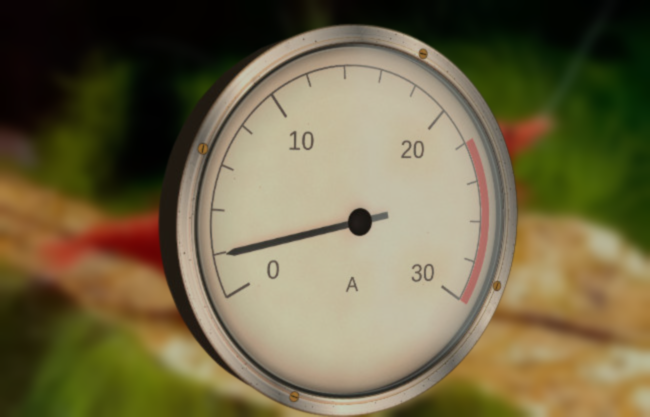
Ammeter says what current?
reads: 2 A
